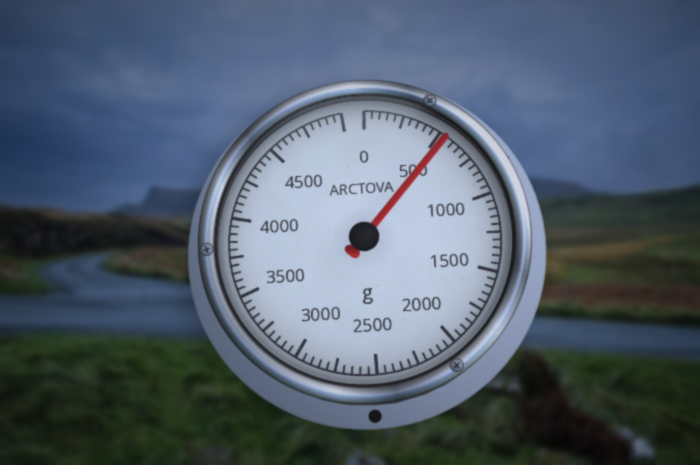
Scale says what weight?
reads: 550 g
